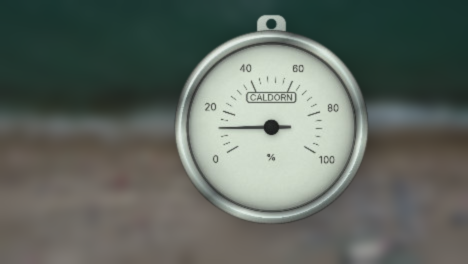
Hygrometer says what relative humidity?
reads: 12 %
